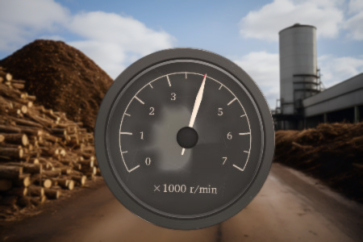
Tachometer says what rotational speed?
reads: 4000 rpm
